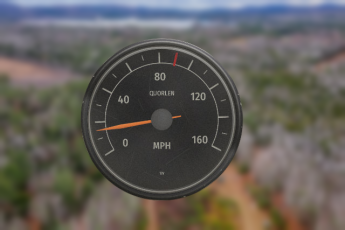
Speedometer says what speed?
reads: 15 mph
